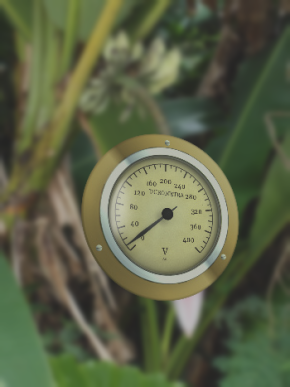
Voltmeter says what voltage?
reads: 10 V
